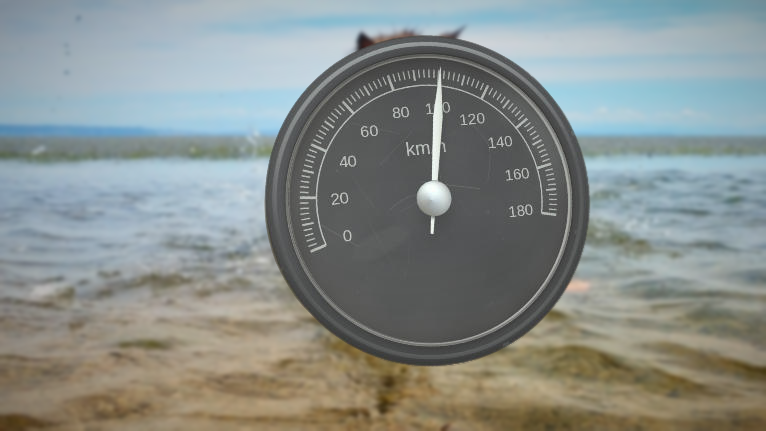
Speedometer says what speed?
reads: 100 km/h
